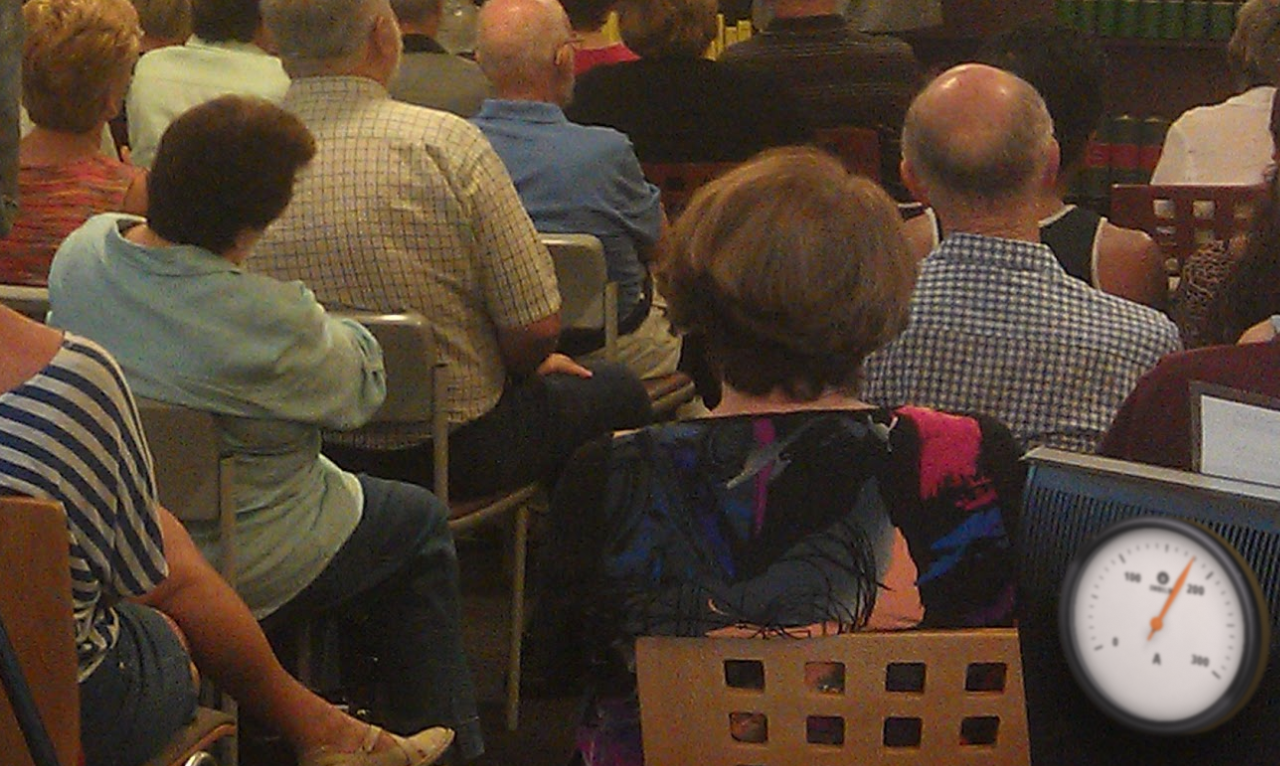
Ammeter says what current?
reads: 180 A
